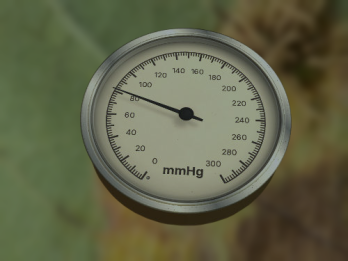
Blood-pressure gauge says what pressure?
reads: 80 mmHg
